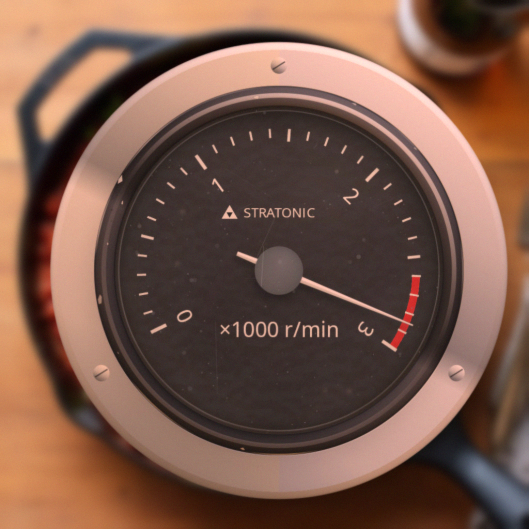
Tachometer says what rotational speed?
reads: 2850 rpm
